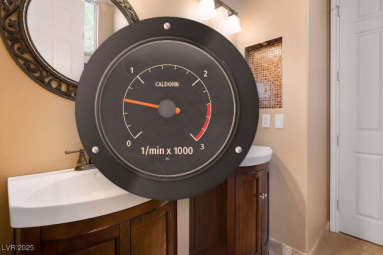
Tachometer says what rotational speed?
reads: 600 rpm
